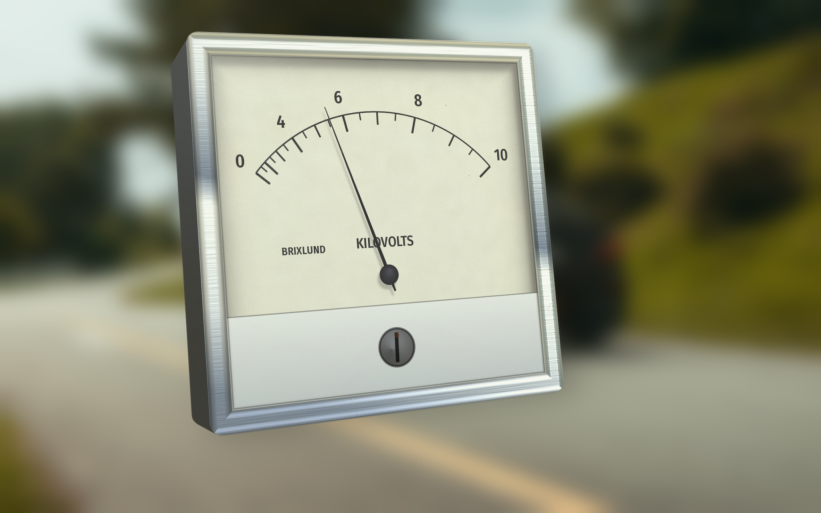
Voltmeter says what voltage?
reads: 5.5 kV
